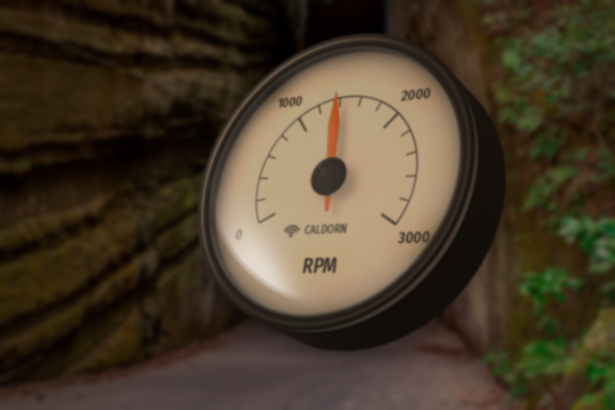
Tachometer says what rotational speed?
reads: 1400 rpm
